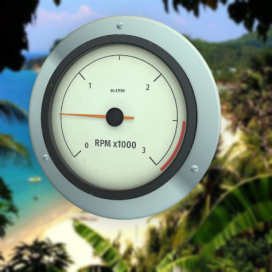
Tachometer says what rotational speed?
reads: 500 rpm
